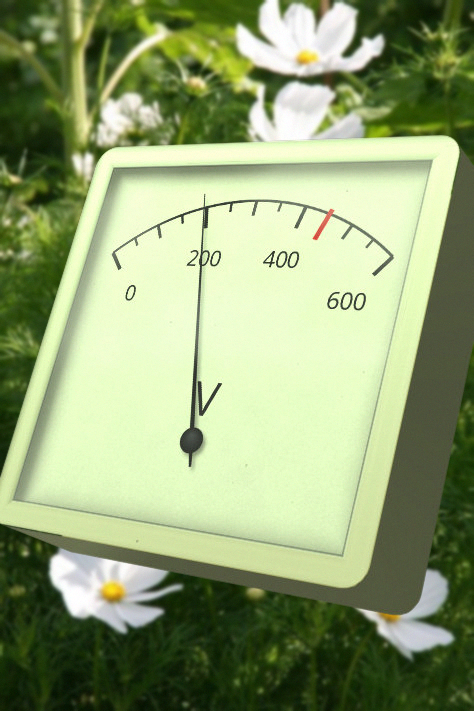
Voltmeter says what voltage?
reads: 200 V
